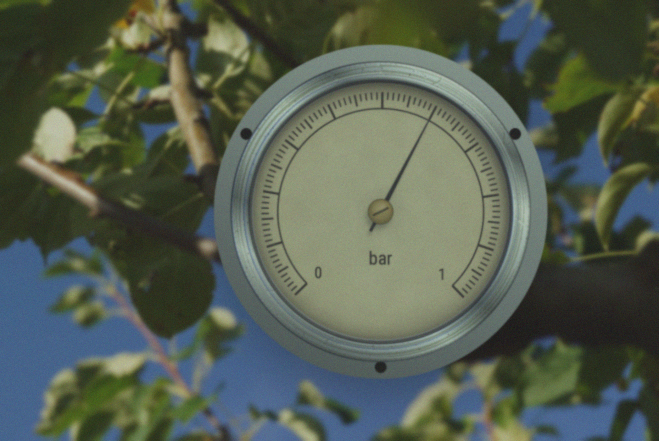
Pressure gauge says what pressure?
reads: 0.6 bar
